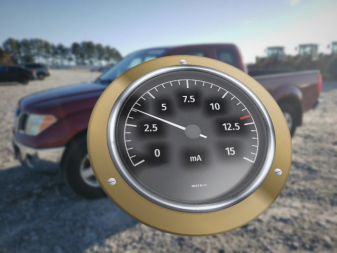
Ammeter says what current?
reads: 3.5 mA
